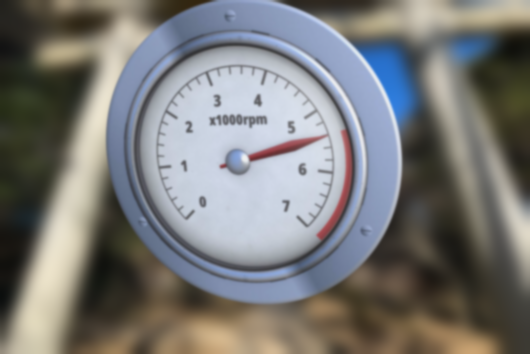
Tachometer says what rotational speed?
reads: 5400 rpm
